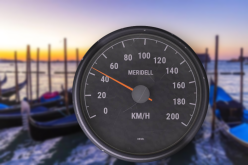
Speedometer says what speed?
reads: 45 km/h
